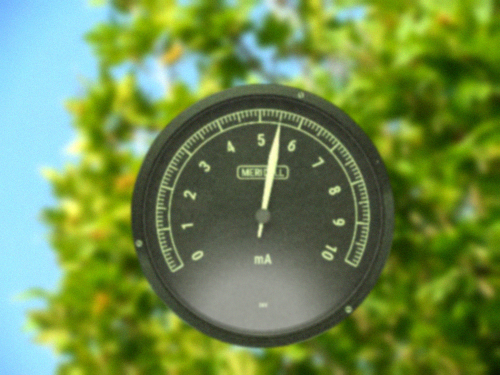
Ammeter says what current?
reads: 5.5 mA
